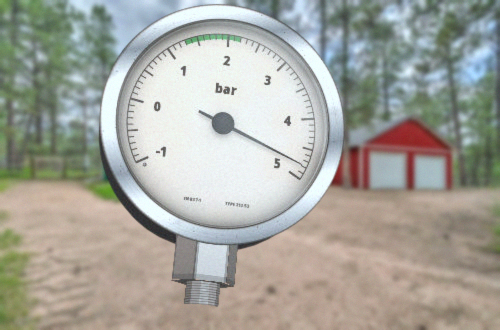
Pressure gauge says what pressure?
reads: 4.8 bar
